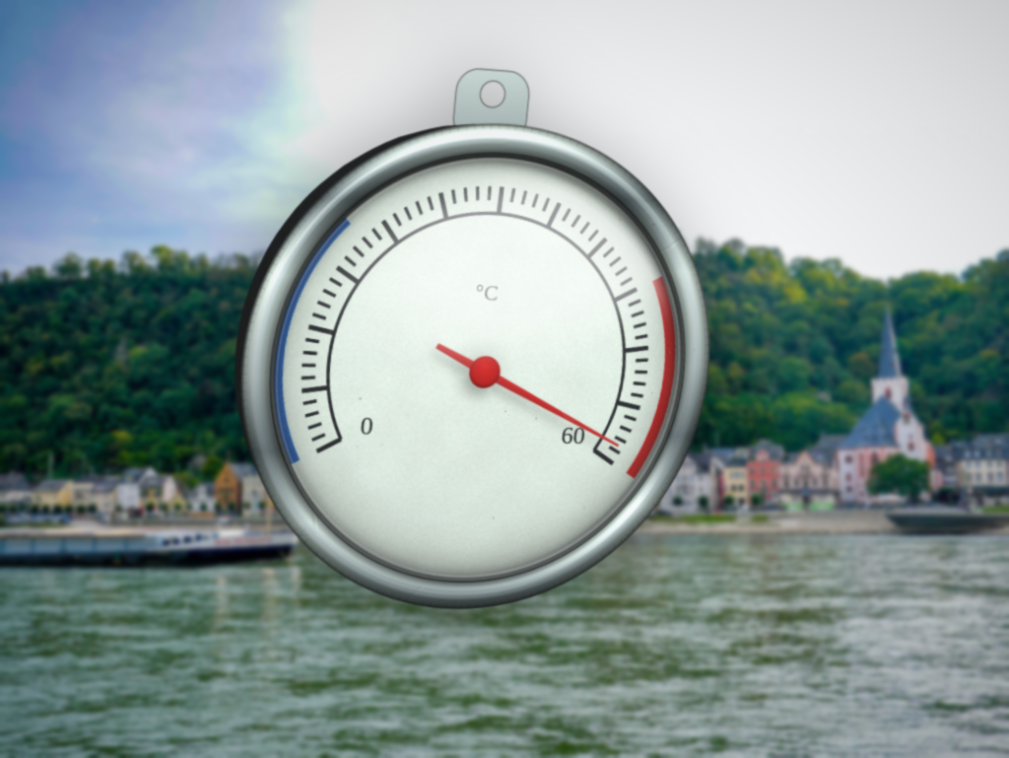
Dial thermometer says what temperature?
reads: 58.5 °C
